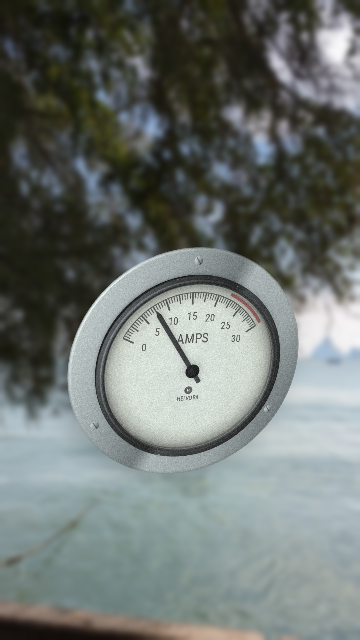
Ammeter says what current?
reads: 7.5 A
